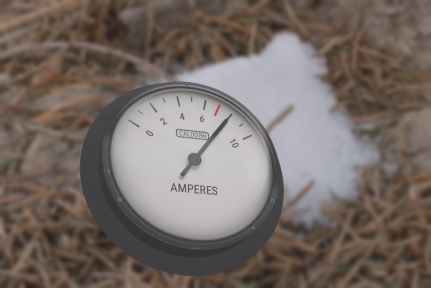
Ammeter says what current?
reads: 8 A
